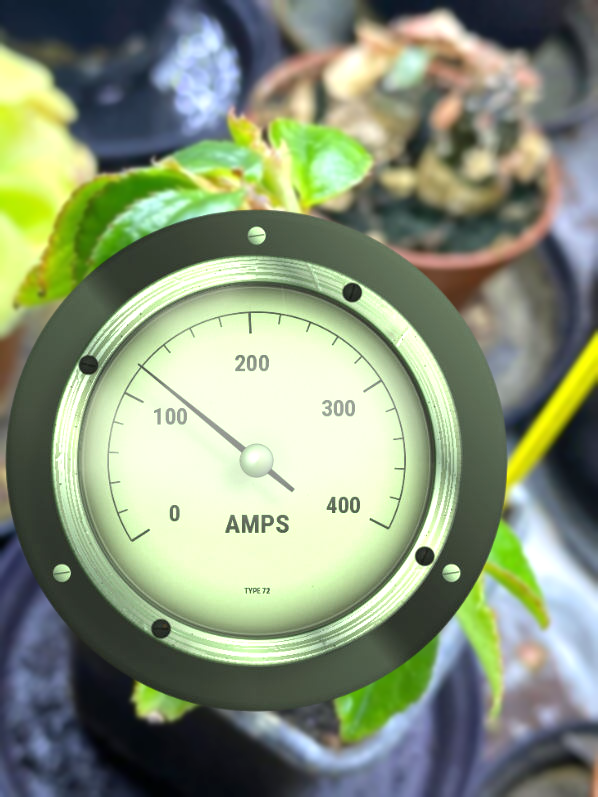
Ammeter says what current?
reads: 120 A
